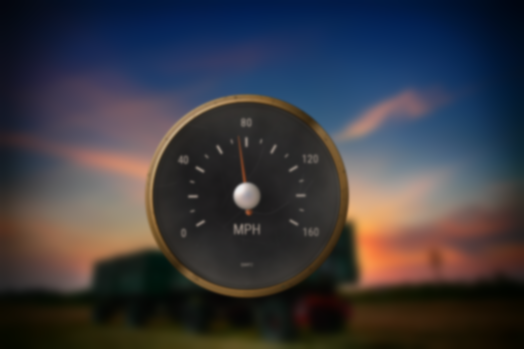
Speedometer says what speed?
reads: 75 mph
